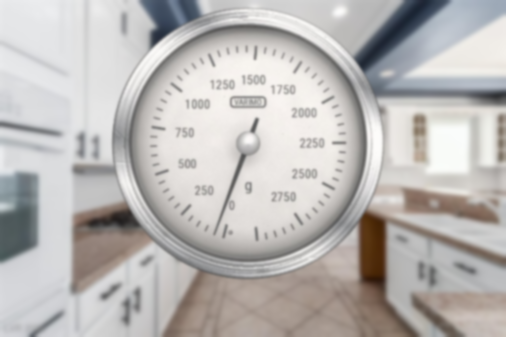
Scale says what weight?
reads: 50 g
